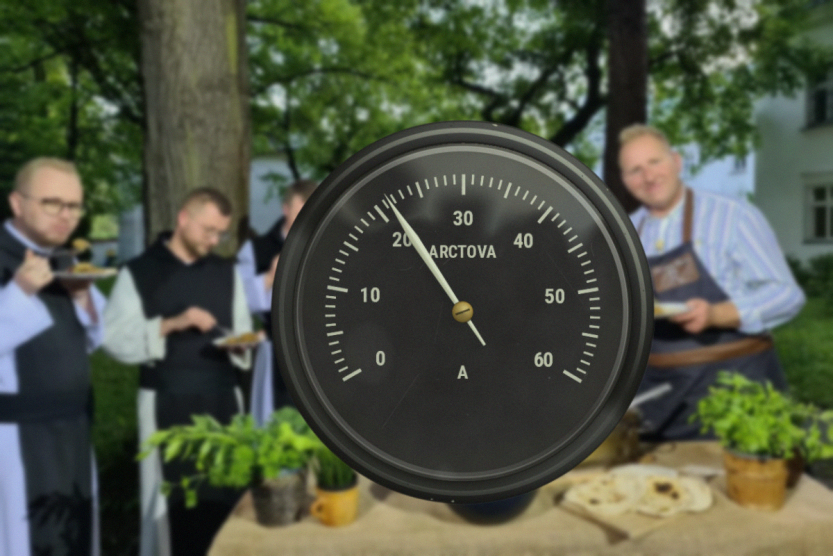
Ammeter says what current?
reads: 21.5 A
